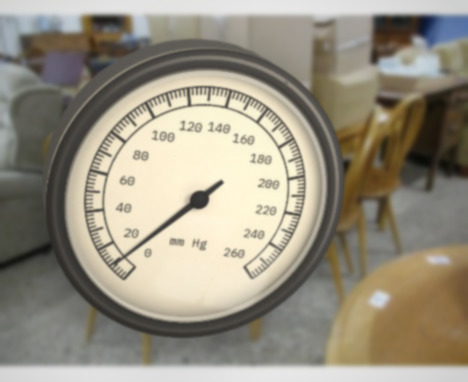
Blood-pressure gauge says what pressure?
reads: 10 mmHg
